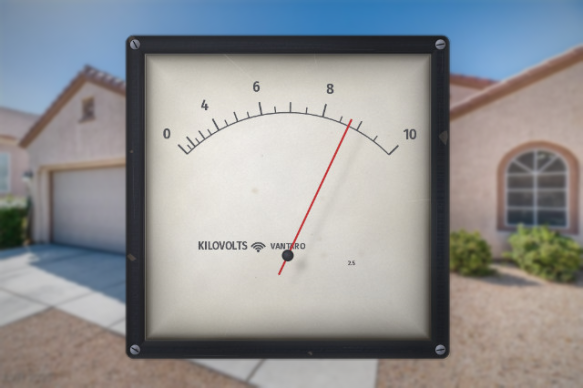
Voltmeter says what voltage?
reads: 8.75 kV
